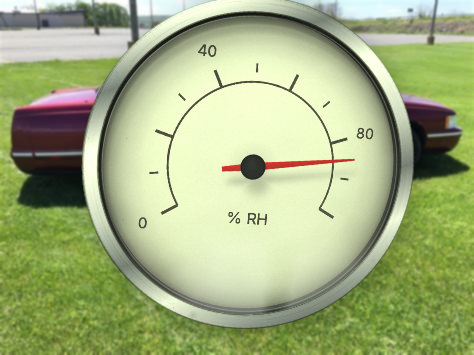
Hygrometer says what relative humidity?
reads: 85 %
